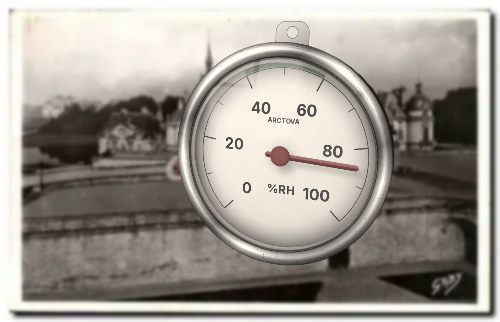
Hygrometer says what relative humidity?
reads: 85 %
